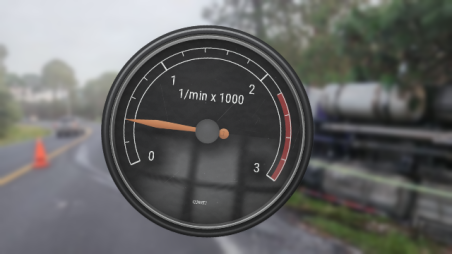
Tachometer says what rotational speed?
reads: 400 rpm
